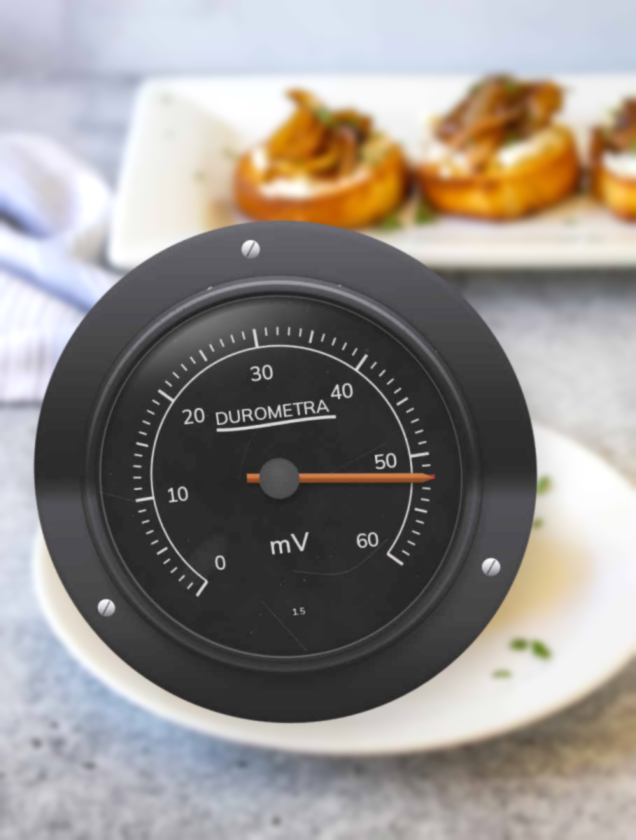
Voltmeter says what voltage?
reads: 52 mV
